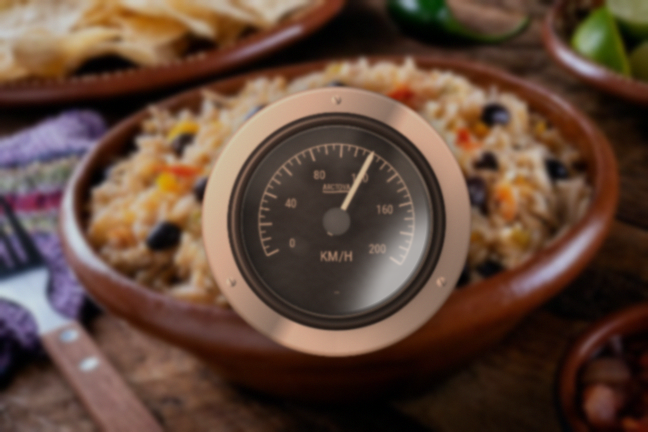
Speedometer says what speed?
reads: 120 km/h
